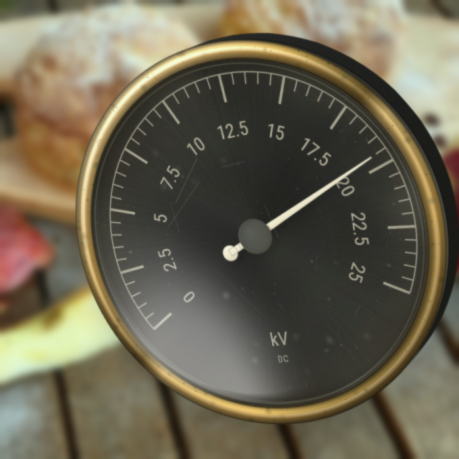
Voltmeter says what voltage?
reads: 19.5 kV
